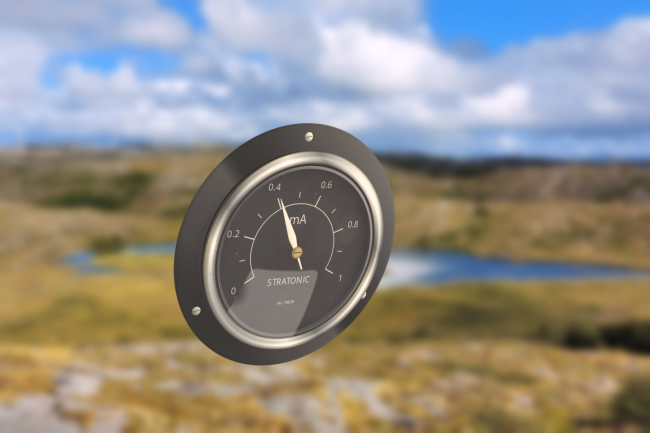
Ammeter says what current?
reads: 0.4 mA
